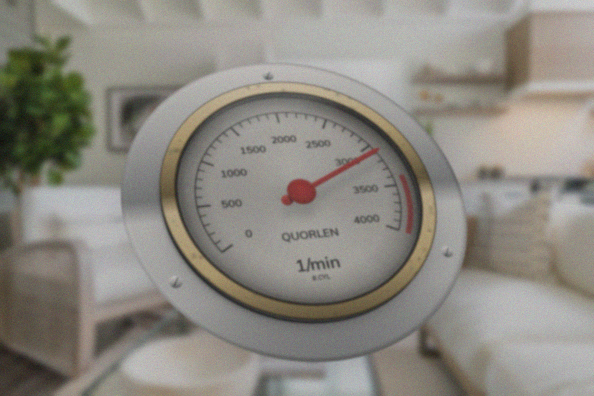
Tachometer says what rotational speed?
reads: 3100 rpm
